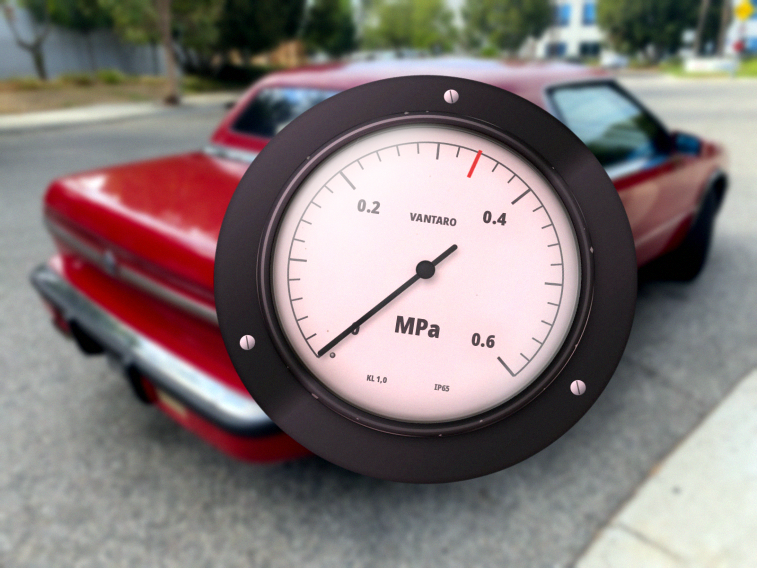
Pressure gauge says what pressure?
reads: 0 MPa
